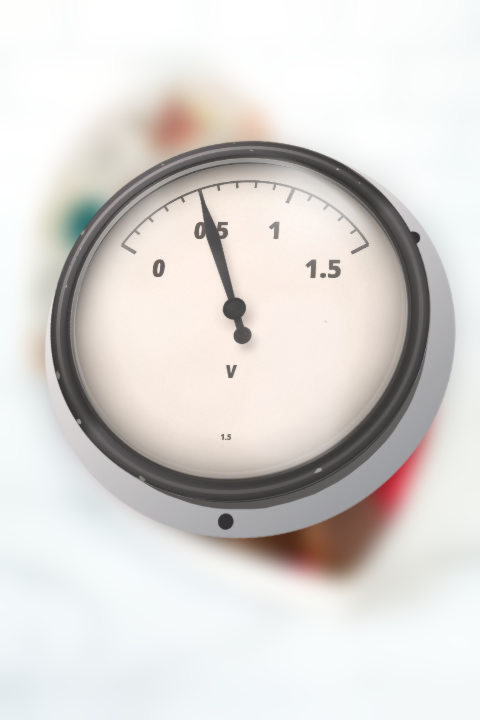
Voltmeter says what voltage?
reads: 0.5 V
